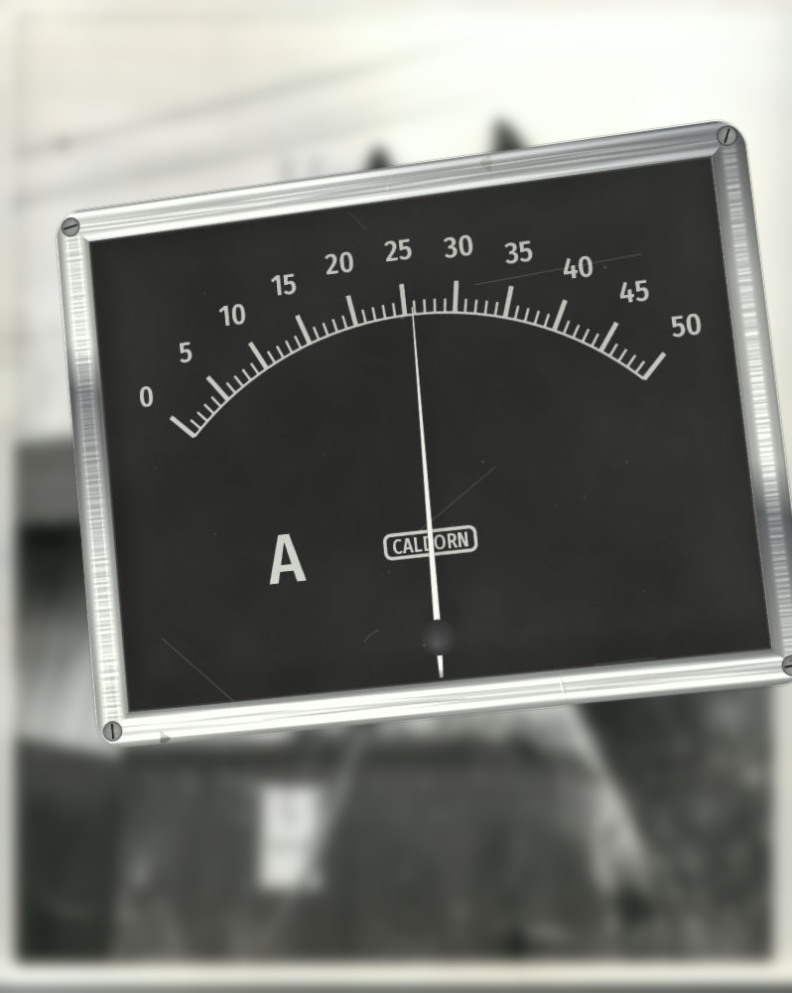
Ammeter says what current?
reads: 26 A
